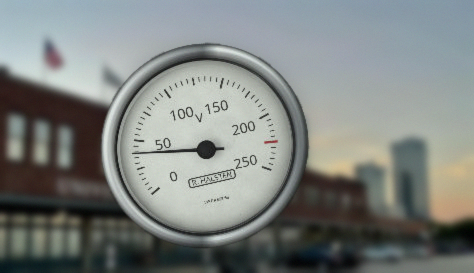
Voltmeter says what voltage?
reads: 40 V
